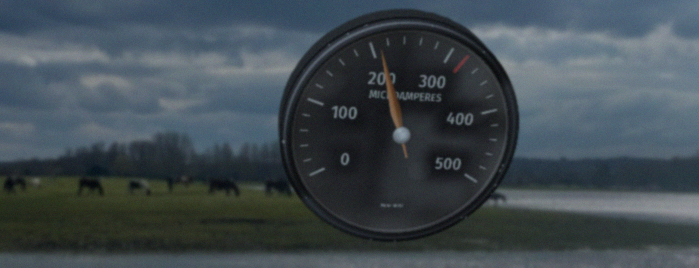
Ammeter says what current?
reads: 210 µA
